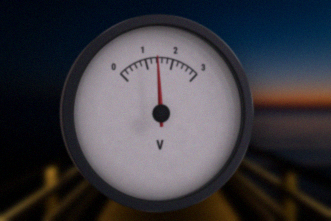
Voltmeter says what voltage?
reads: 1.4 V
